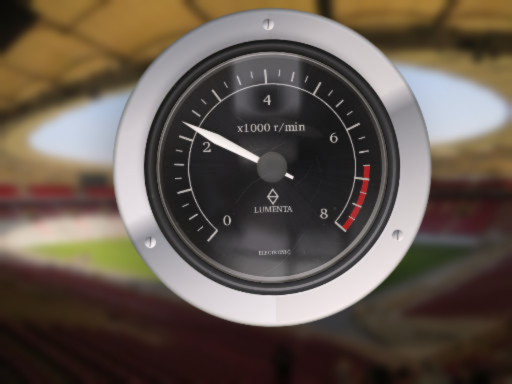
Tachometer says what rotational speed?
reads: 2250 rpm
